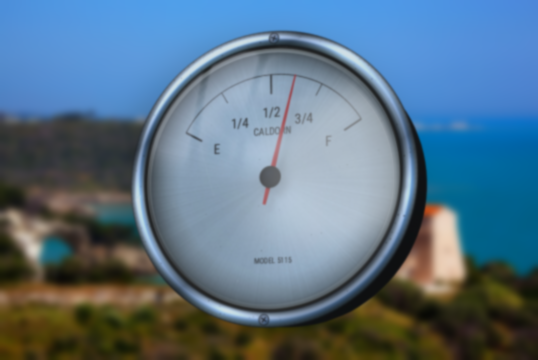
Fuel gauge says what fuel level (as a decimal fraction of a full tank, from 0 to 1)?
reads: 0.625
